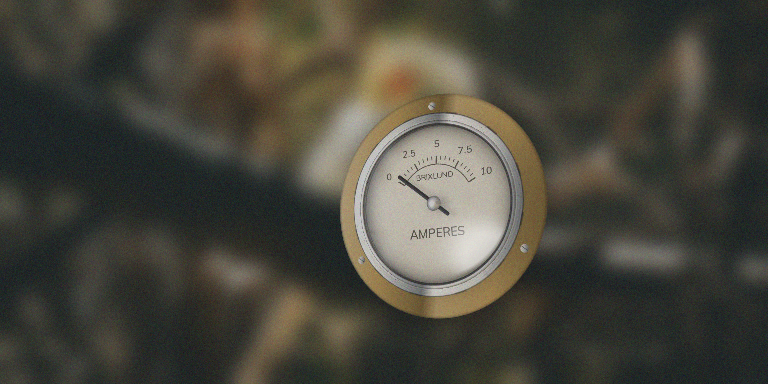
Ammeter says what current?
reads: 0.5 A
